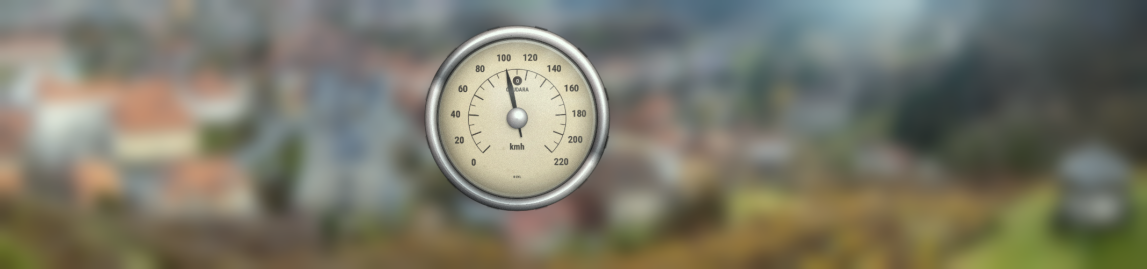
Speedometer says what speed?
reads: 100 km/h
